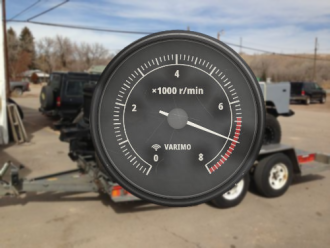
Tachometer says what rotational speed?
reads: 7000 rpm
